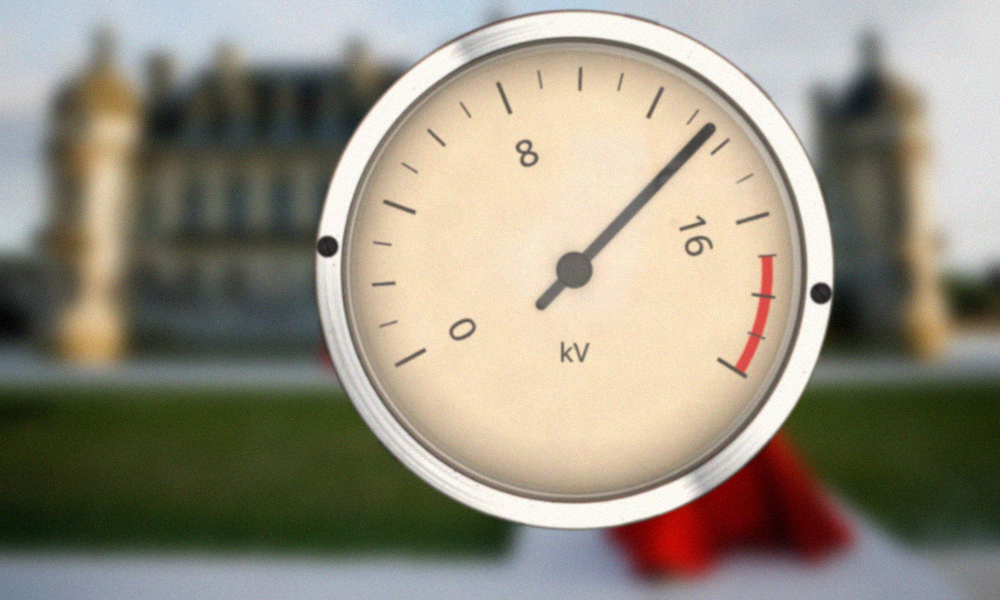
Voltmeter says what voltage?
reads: 13.5 kV
